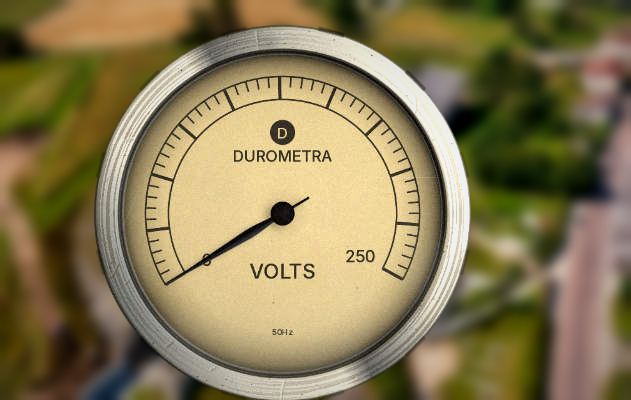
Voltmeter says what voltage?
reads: 0 V
